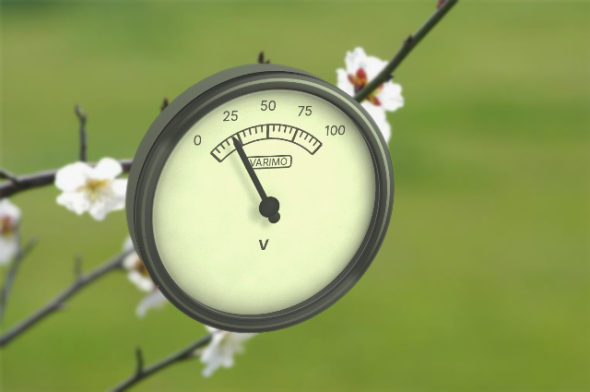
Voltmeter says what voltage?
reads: 20 V
